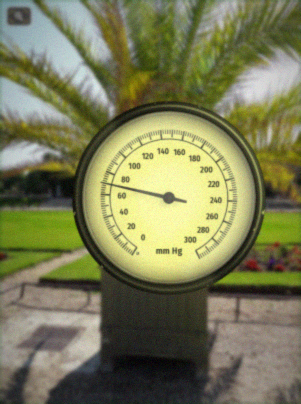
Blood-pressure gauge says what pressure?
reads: 70 mmHg
